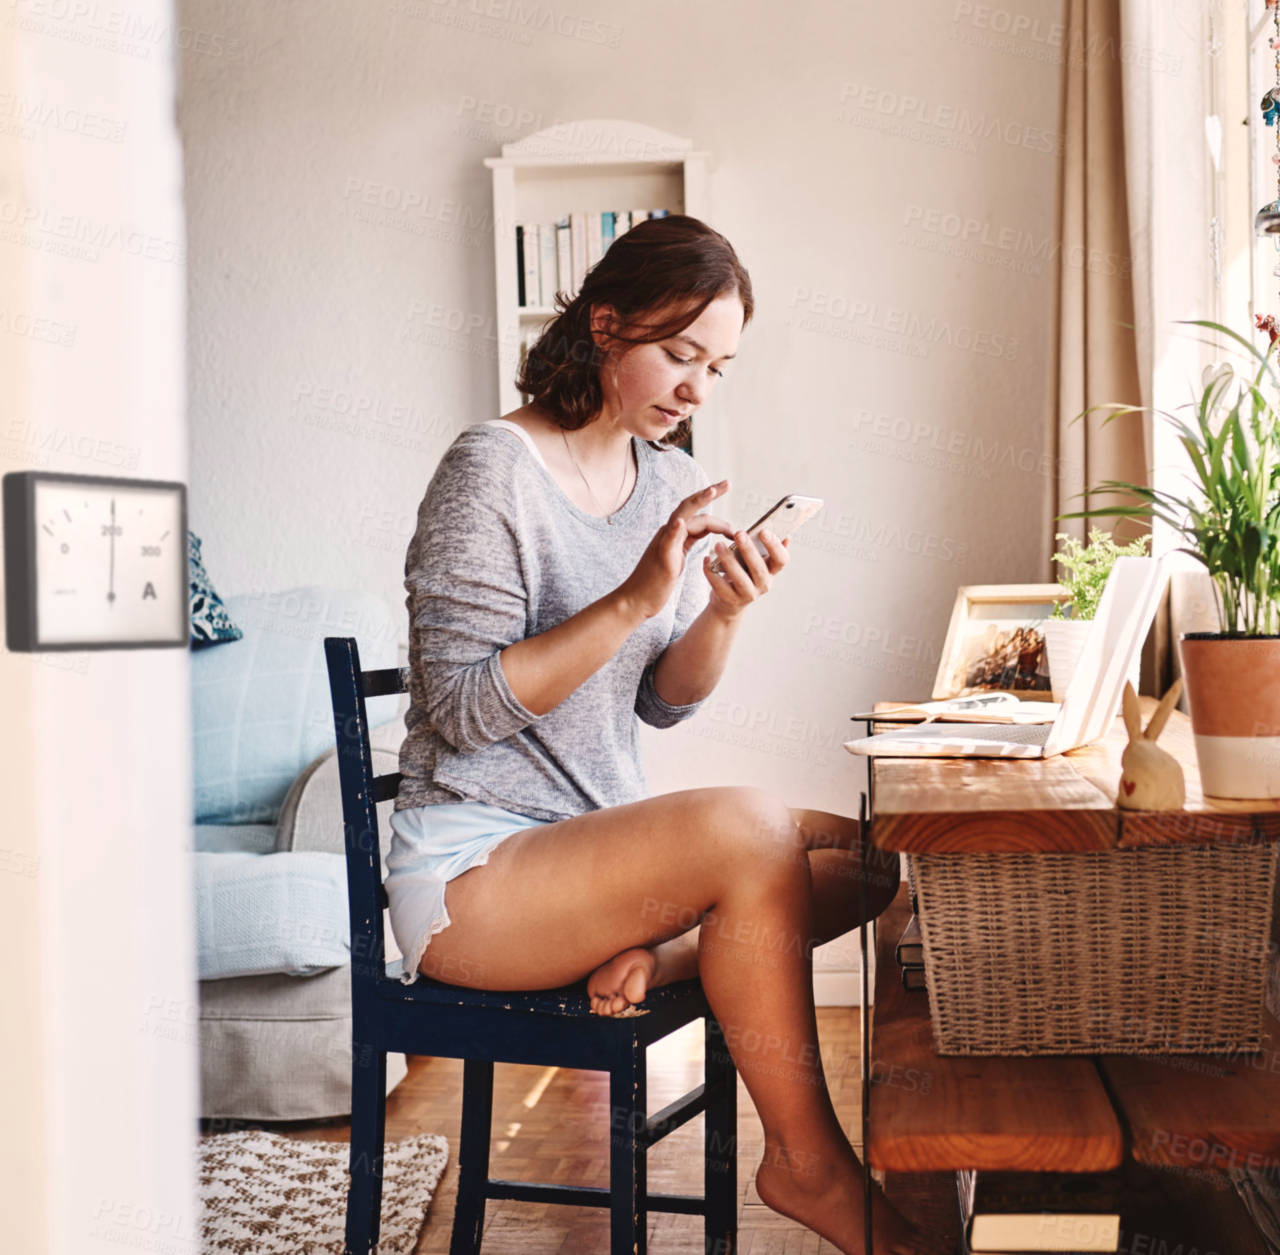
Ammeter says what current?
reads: 200 A
